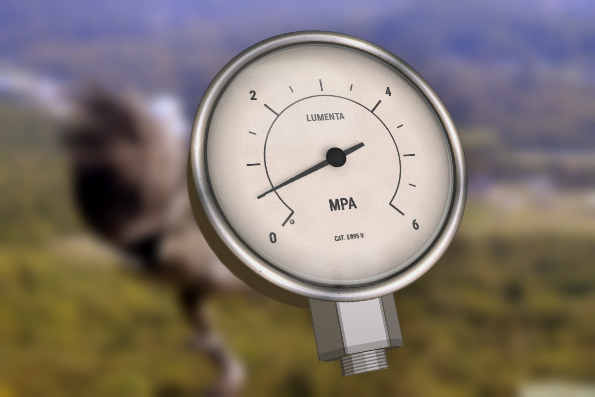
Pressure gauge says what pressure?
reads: 0.5 MPa
